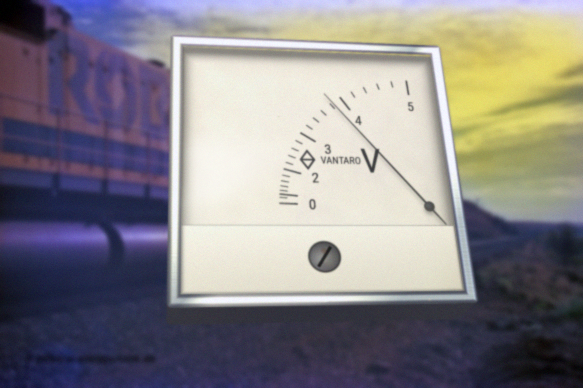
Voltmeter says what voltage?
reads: 3.8 V
